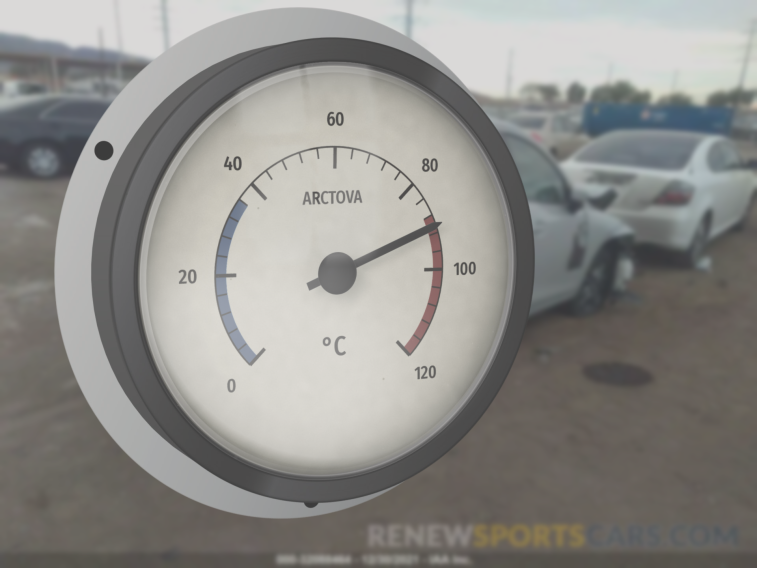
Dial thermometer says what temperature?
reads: 90 °C
